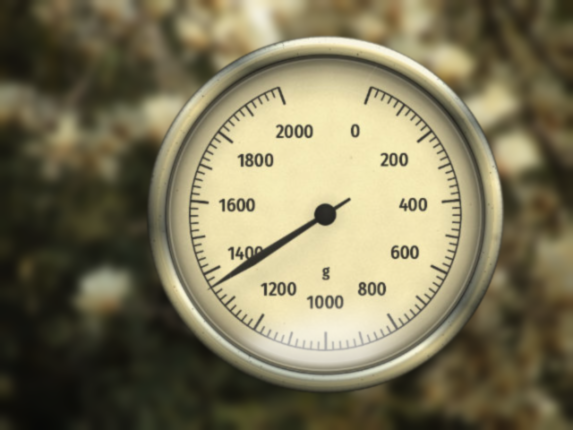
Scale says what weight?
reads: 1360 g
